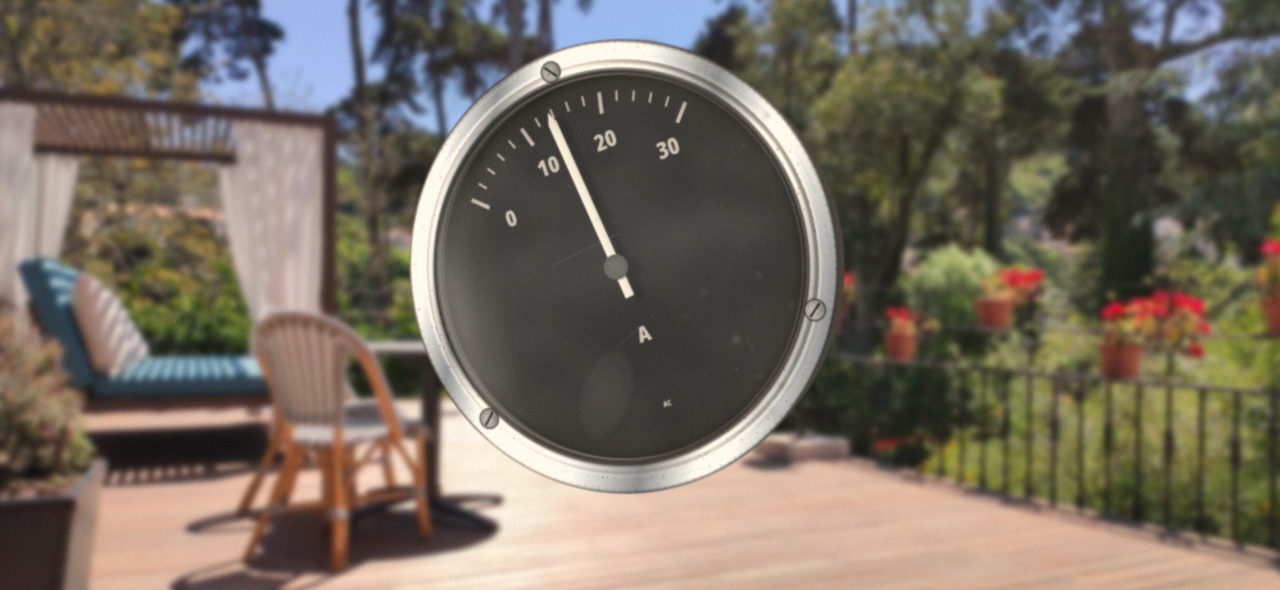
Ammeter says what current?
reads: 14 A
